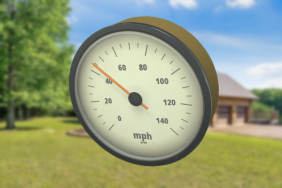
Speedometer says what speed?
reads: 45 mph
